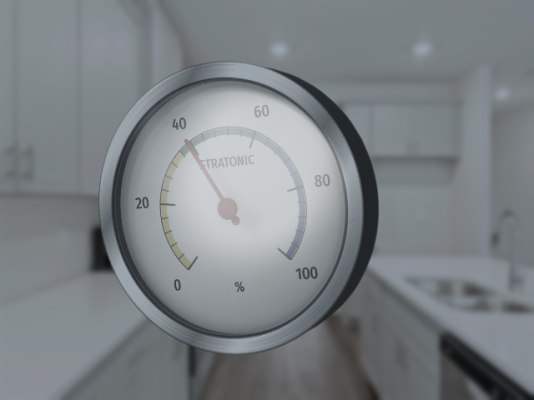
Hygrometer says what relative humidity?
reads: 40 %
